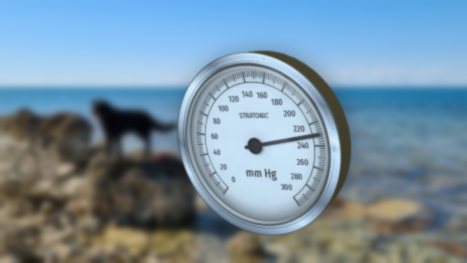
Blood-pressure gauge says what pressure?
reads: 230 mmHg
